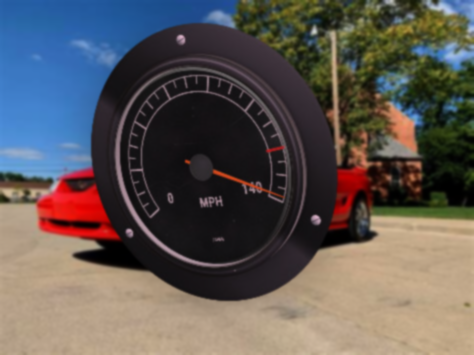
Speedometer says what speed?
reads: 137.5 mph
